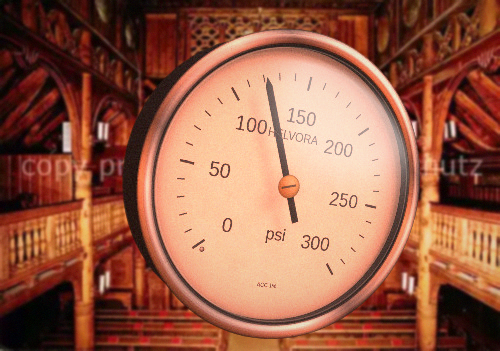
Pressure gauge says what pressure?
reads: 120 psi
